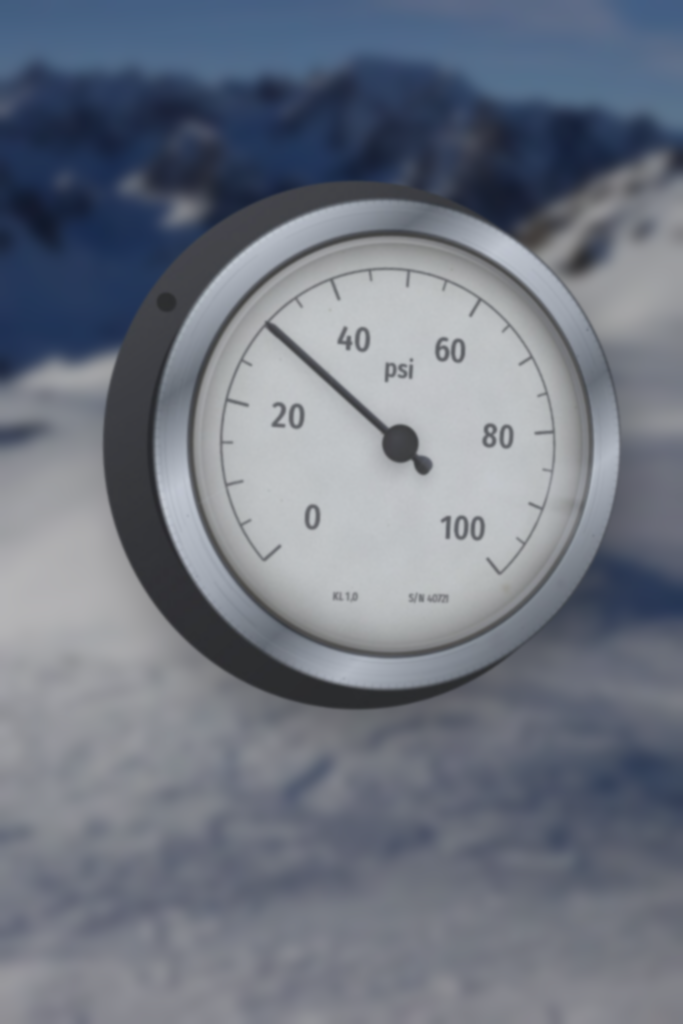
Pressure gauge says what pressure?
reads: 30 psi
